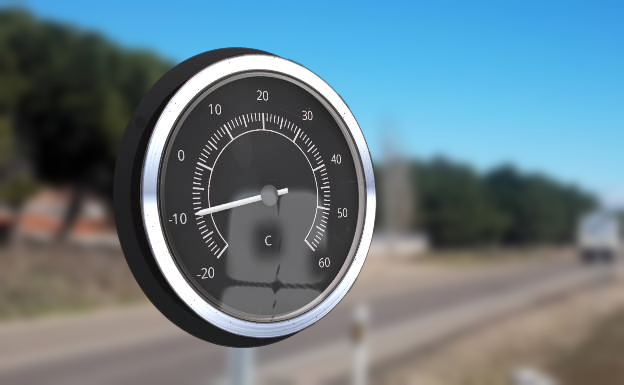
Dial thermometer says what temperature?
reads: -10 °C
